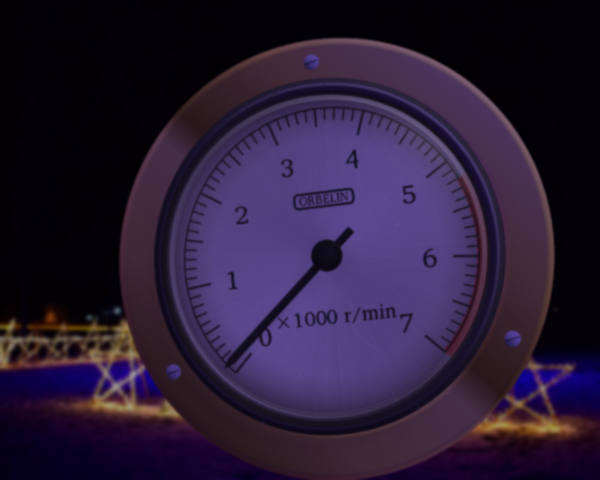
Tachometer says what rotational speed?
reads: 100 rpm
